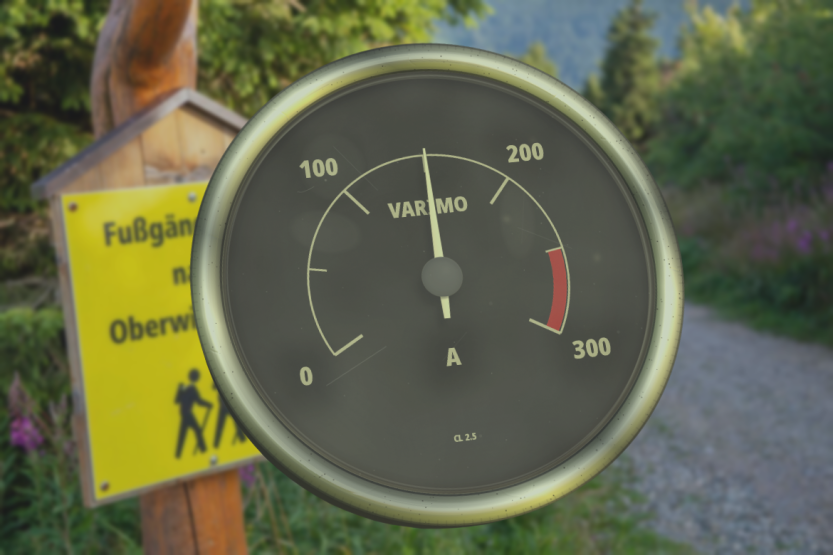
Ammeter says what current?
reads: 150 A
